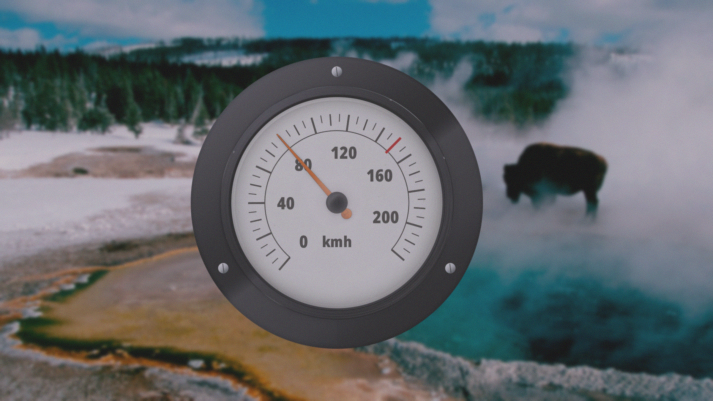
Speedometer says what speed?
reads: 80 km/h
